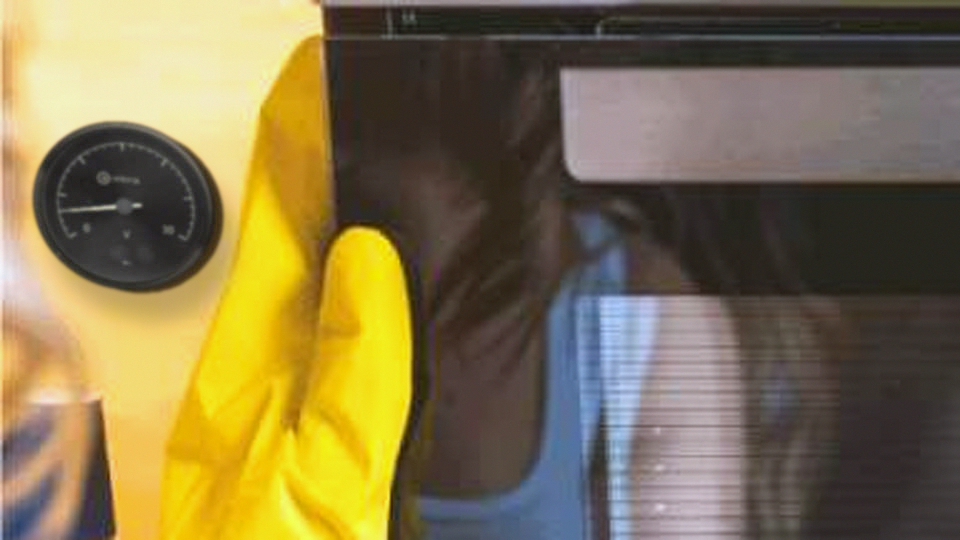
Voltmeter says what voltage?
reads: 3 V
